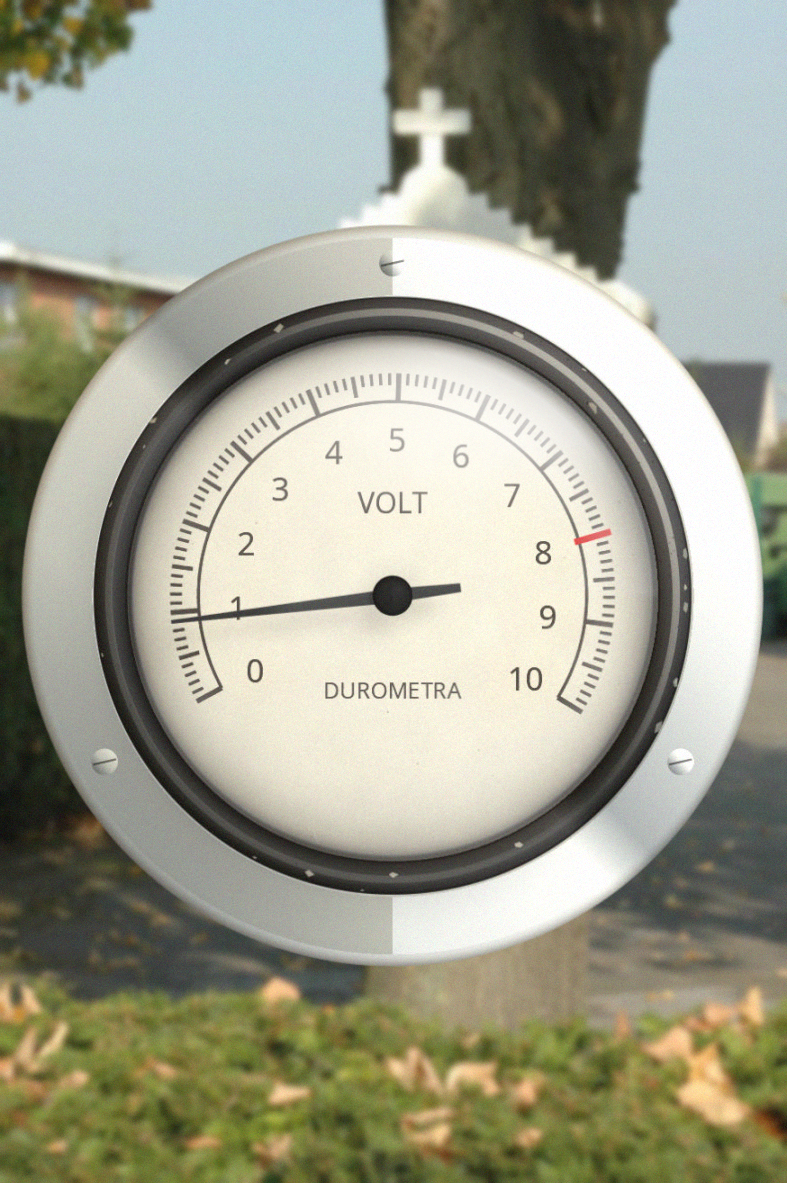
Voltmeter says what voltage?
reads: 0.9 V
